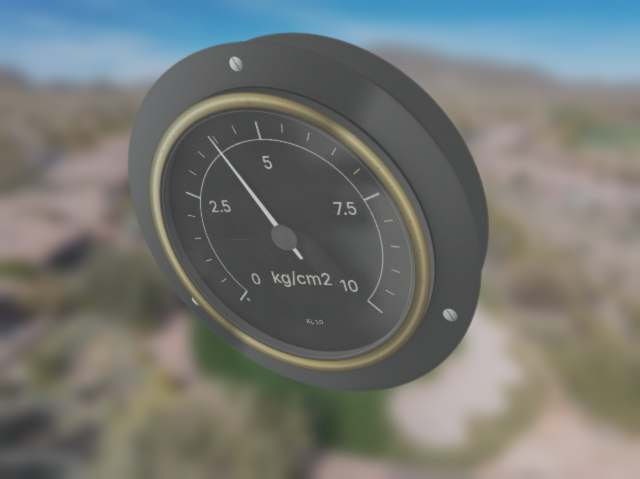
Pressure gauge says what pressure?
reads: 4 kg/cm²
